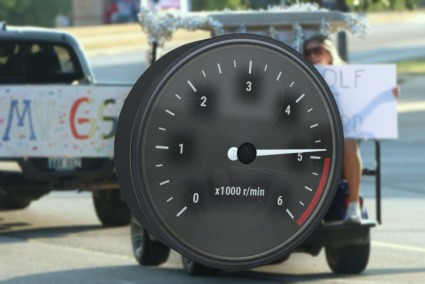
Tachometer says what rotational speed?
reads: 4875 rpm
